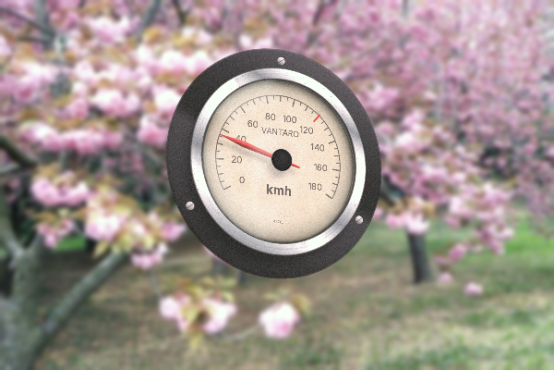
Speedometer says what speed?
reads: 35 km/h
